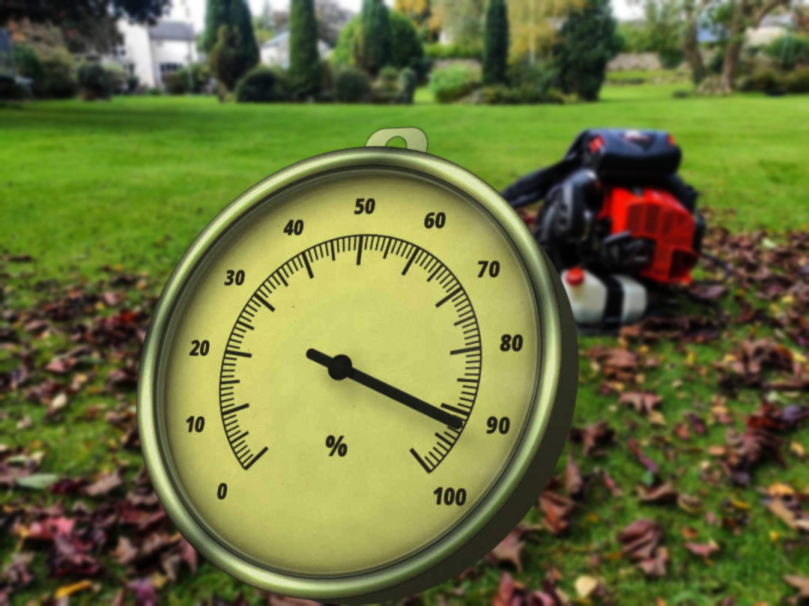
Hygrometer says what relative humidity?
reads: 92 %
